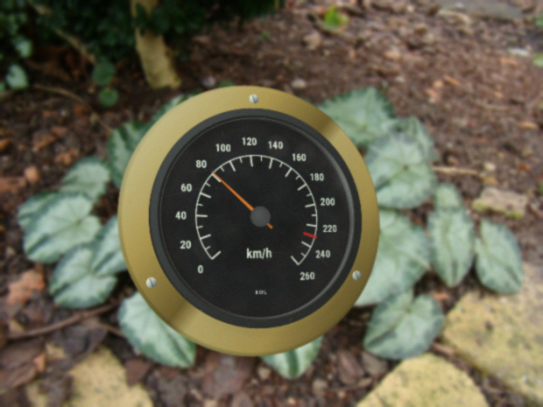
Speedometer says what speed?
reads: 80 km/h
